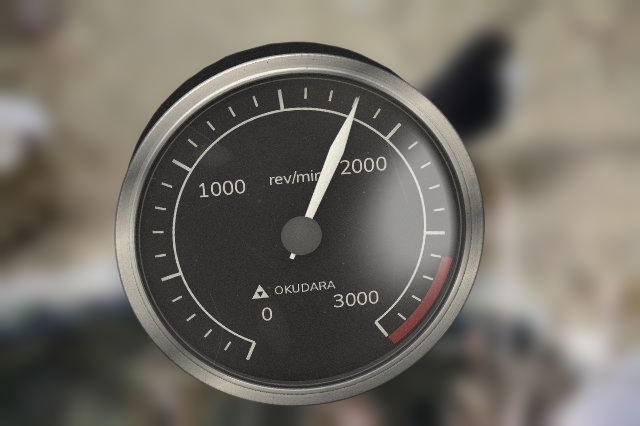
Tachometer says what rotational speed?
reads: 1800 rpm
